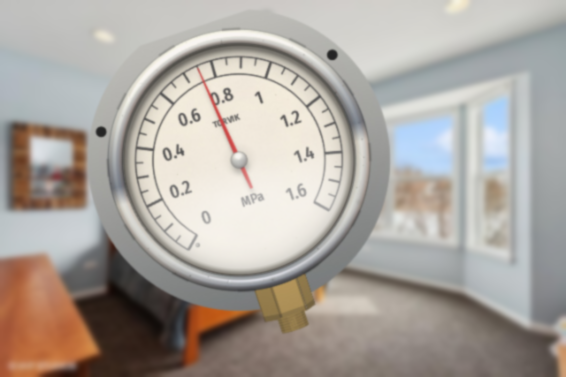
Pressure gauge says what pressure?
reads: 0.75 MPa
